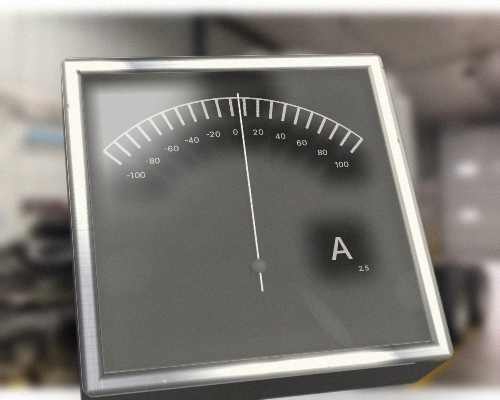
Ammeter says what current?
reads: 5 A
